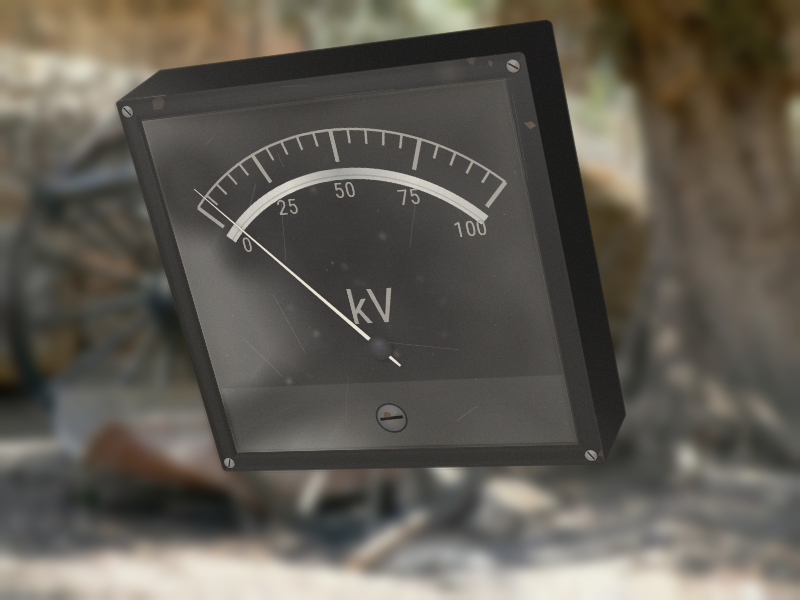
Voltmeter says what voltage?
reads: 5 kV
